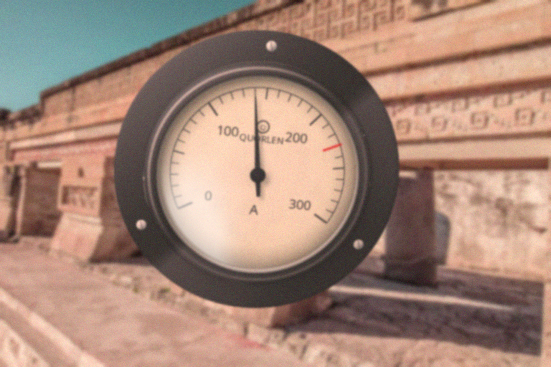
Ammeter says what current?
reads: 140 A
